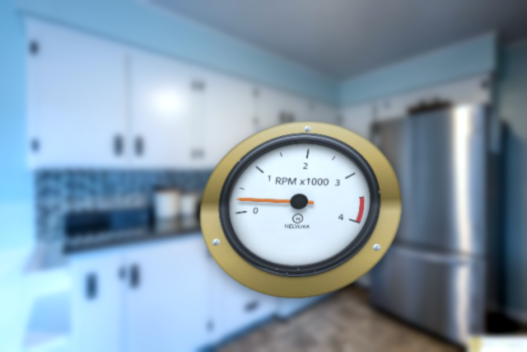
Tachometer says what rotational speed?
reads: 250 rpm
